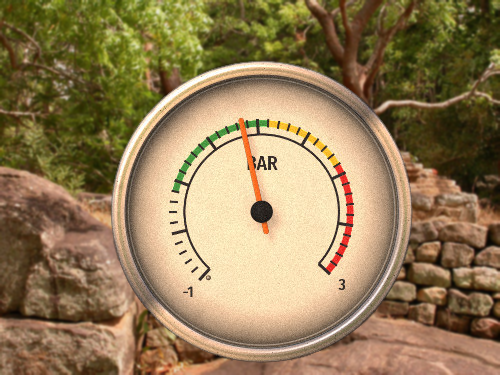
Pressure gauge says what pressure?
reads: 0.85 bar
